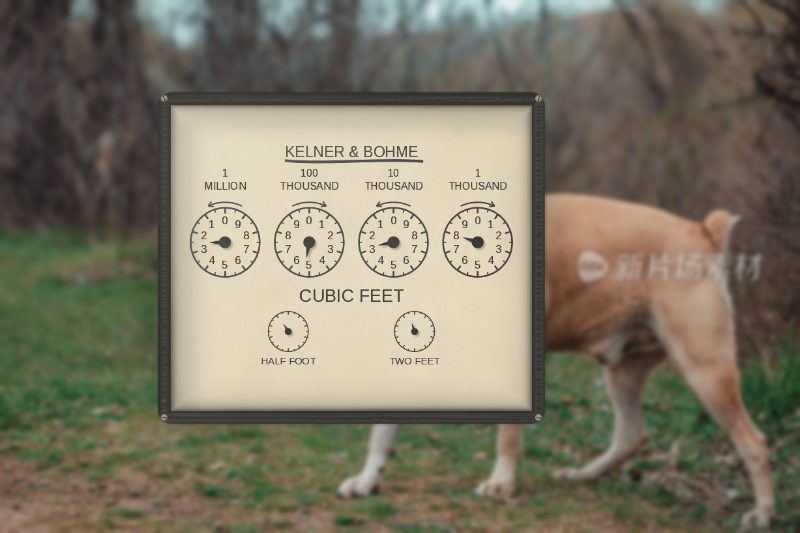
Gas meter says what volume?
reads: 252800 ft³
